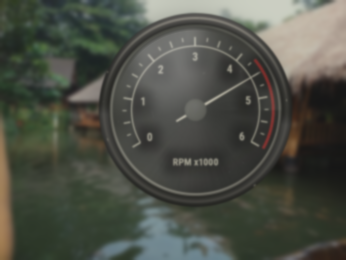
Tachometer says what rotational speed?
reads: 4500 rpm
